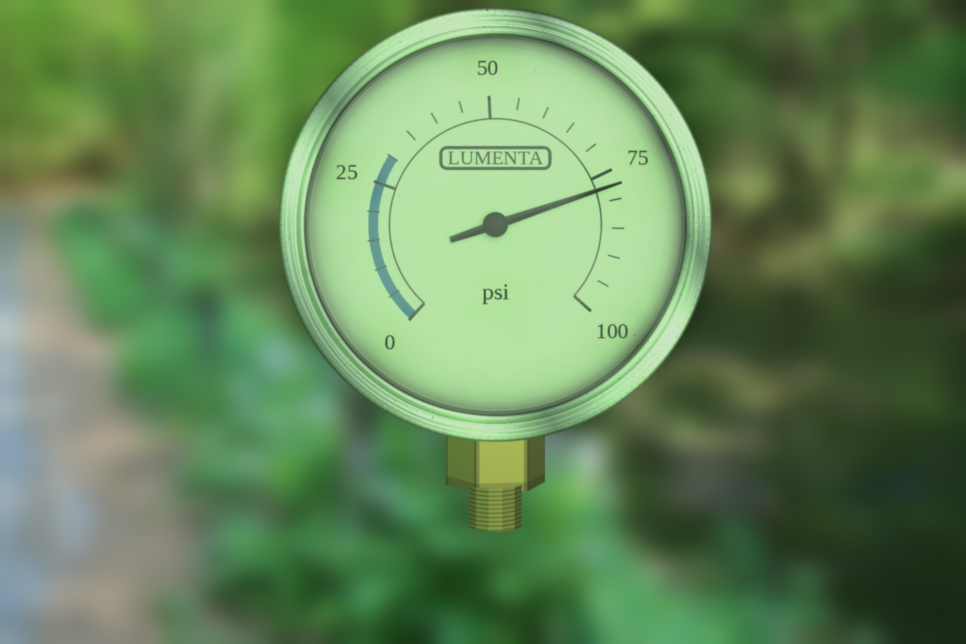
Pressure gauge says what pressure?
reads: 77.5 psi
